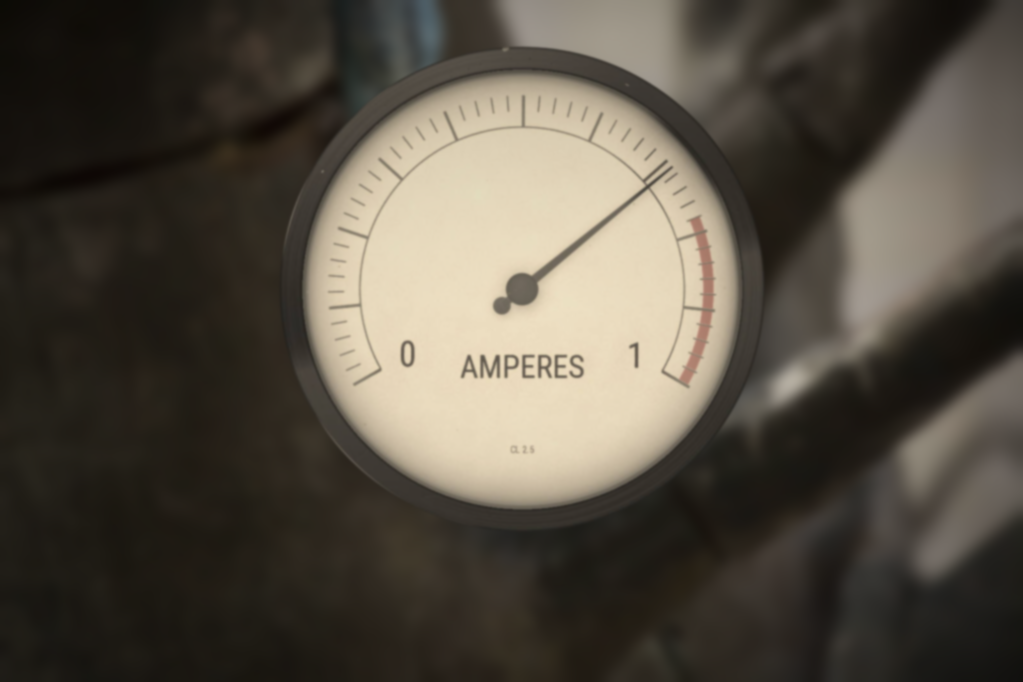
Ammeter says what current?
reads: 0.71 A
